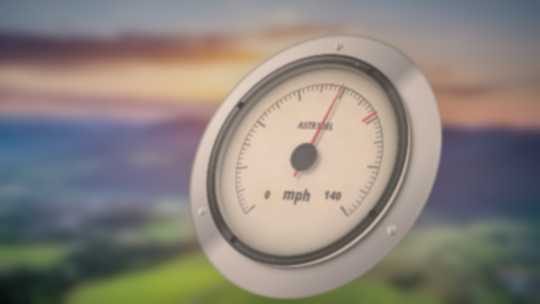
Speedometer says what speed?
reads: 80 mph
